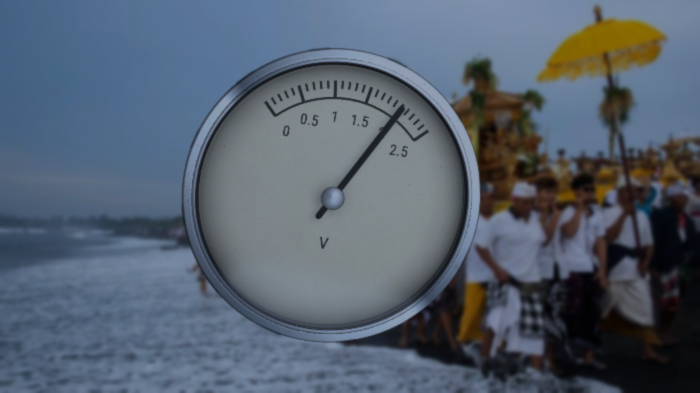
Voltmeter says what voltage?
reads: 2 V
